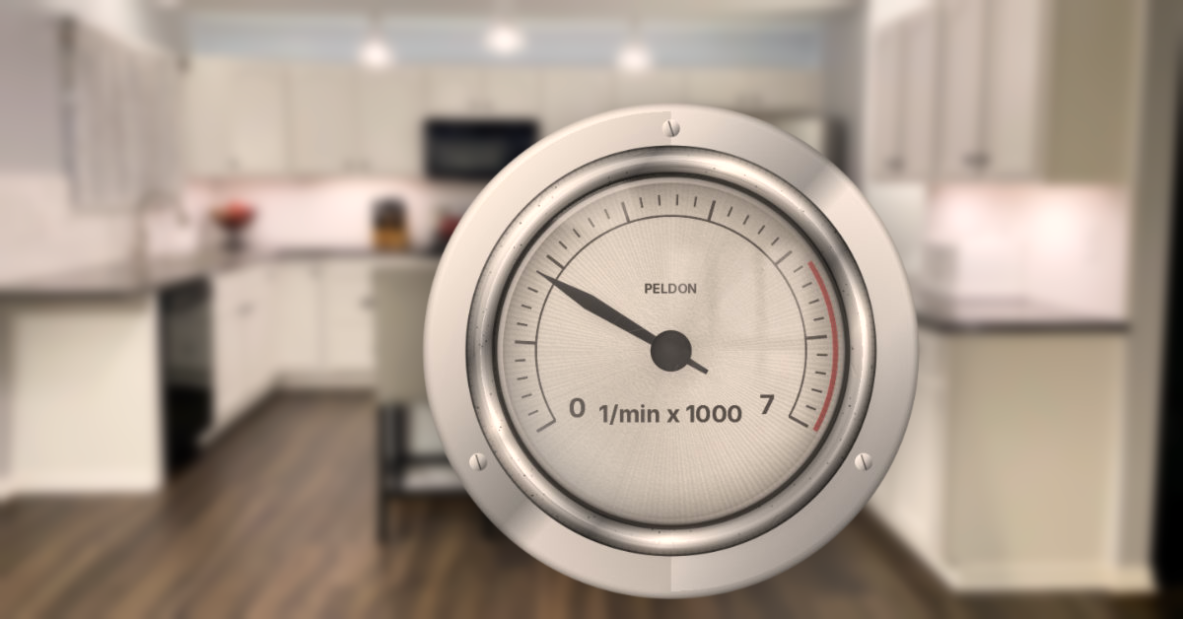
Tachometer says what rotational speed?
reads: 1800 rpm
